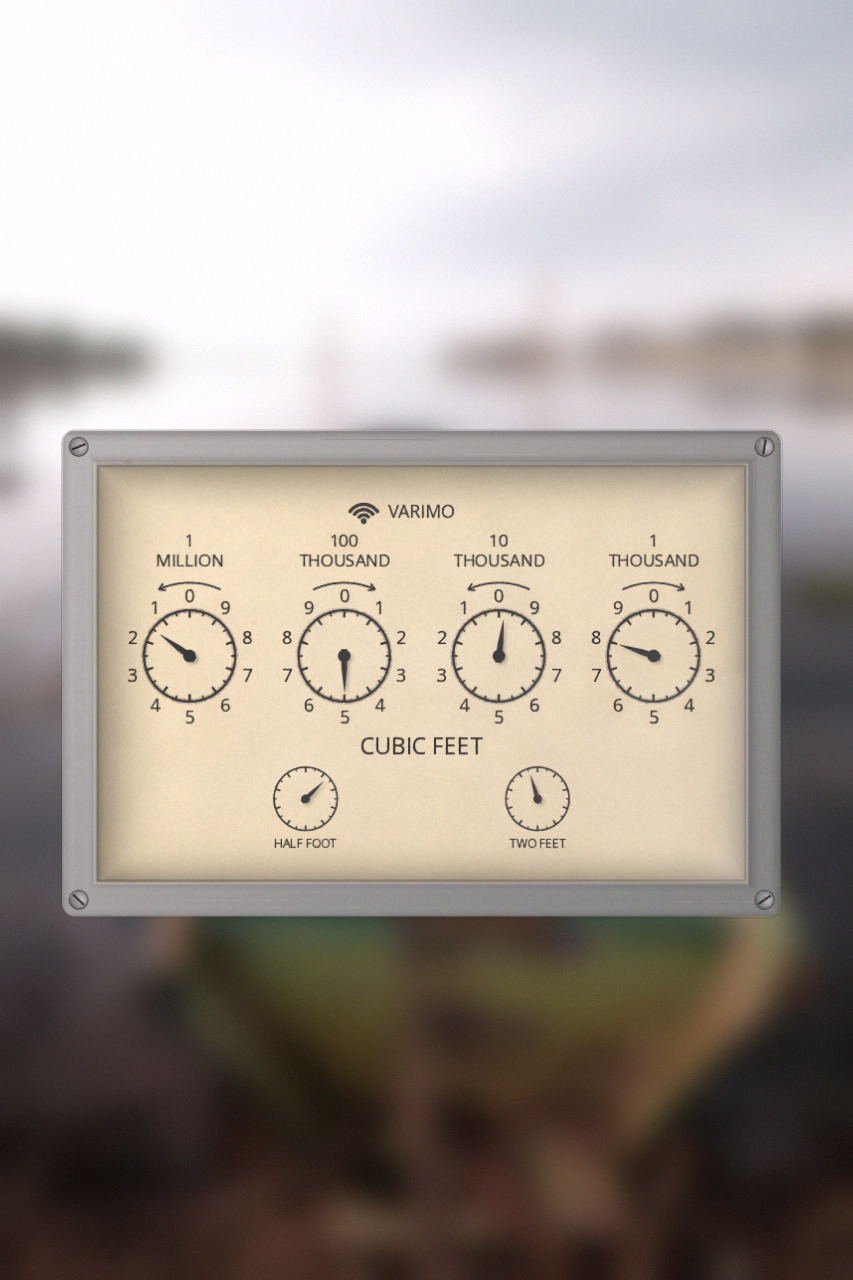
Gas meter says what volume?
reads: 149800 ft³
